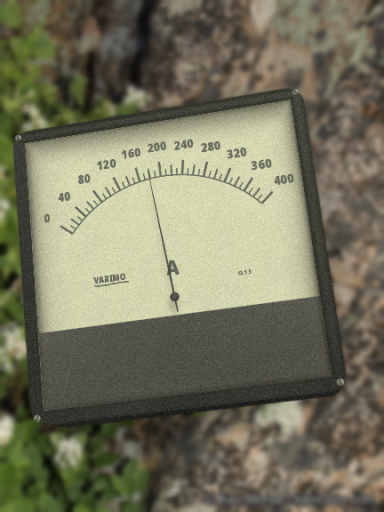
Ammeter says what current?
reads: 180 A
